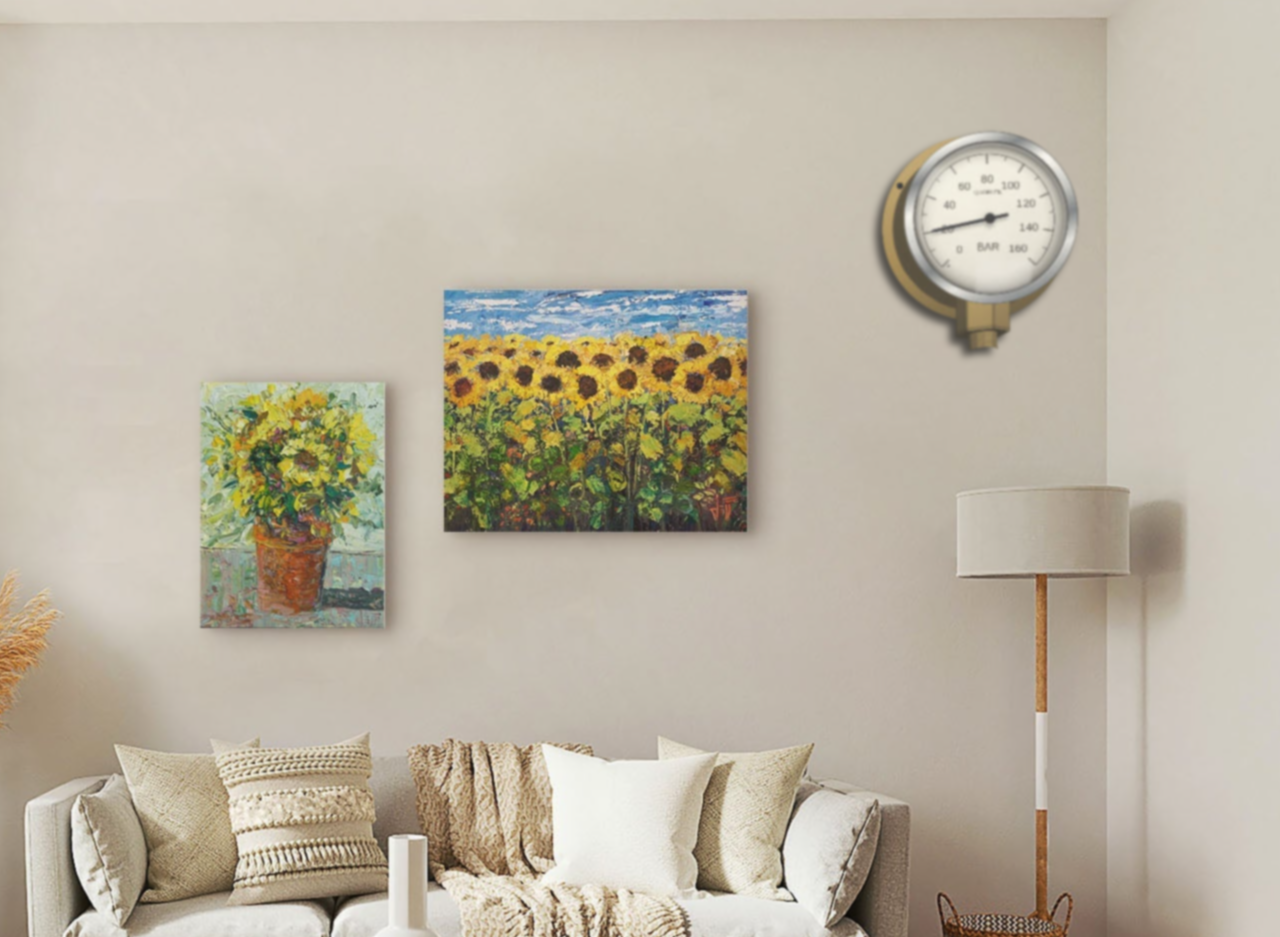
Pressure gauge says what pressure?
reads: 20 bar
